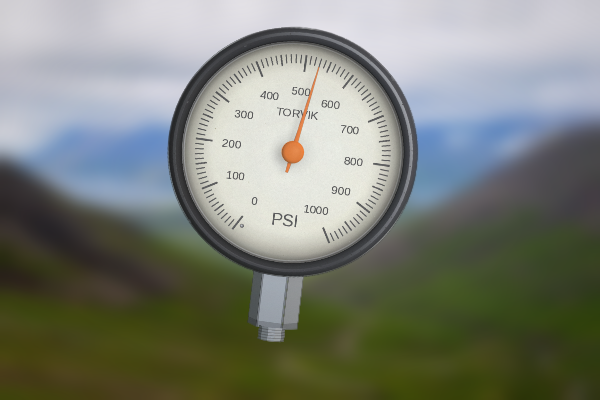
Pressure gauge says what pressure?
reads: 530 psi
